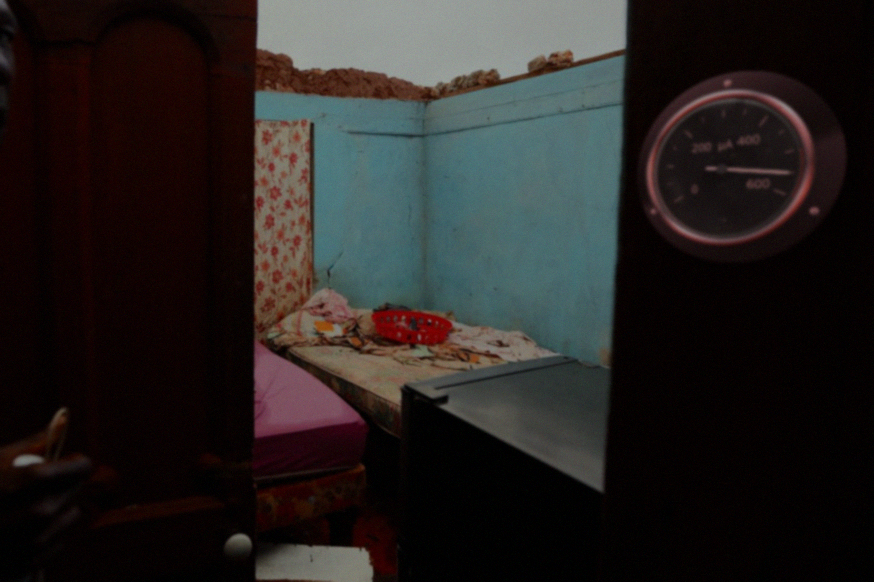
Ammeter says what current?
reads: 550 µA
